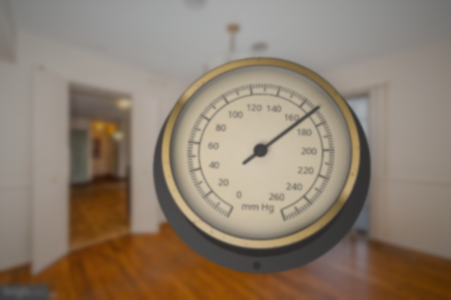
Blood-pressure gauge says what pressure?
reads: 170 mmHg
